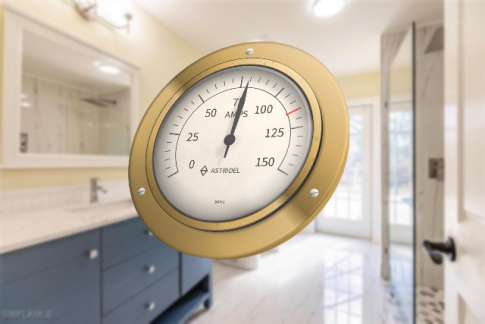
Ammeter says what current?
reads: 80 A
